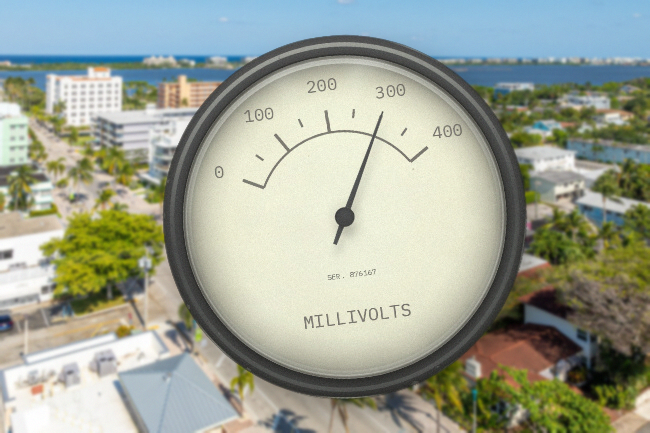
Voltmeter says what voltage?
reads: 300 mV
